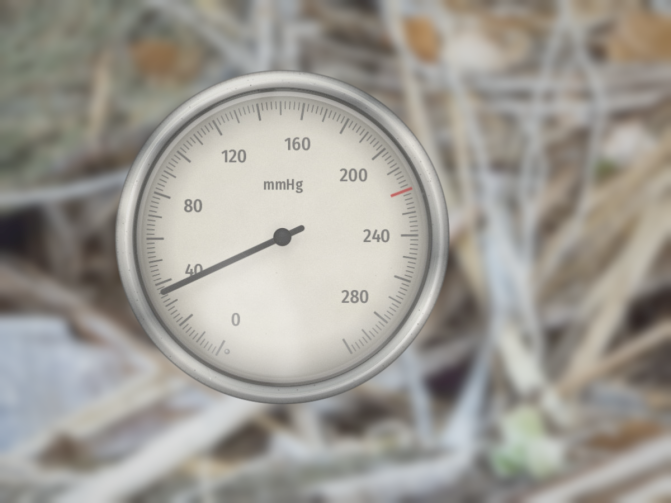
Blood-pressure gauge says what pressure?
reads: 36 mmHg
